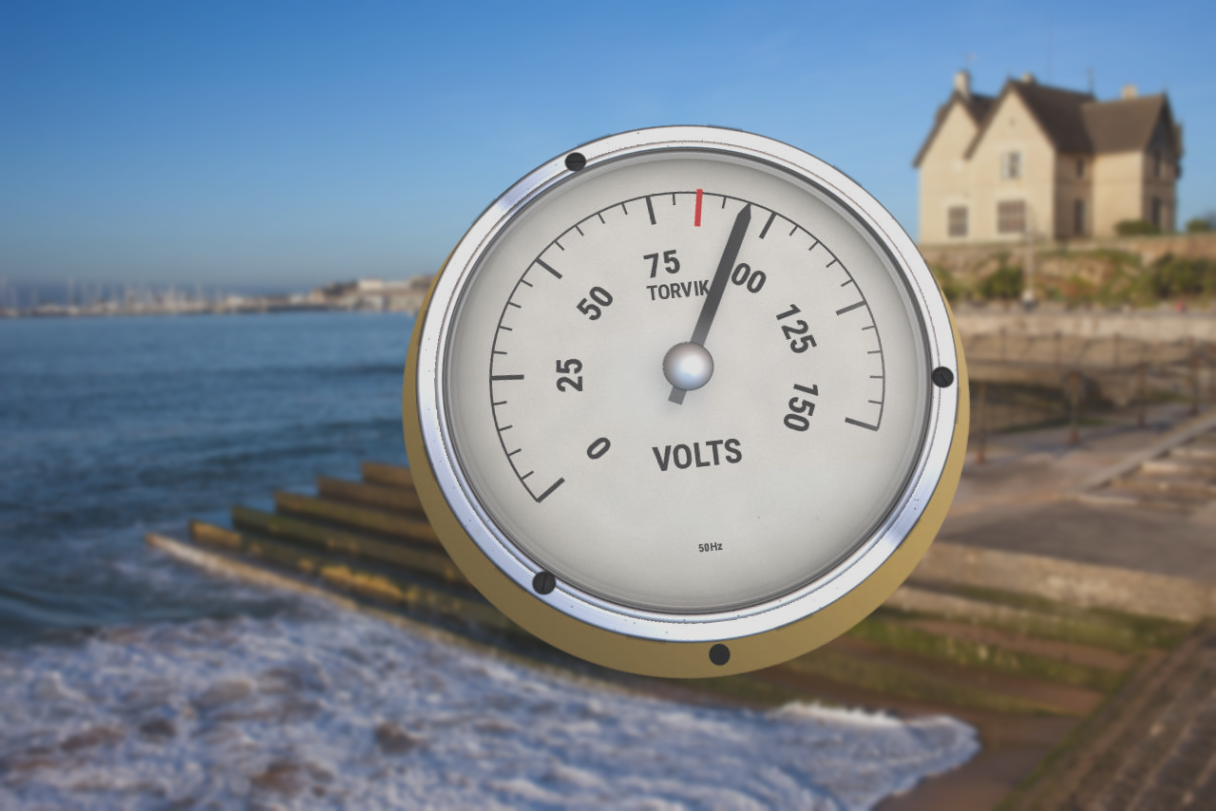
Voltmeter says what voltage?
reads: 95 V
